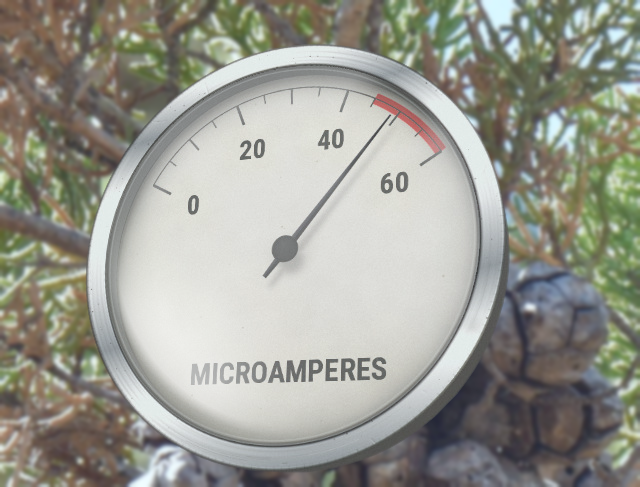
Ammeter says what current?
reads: 50 µA
